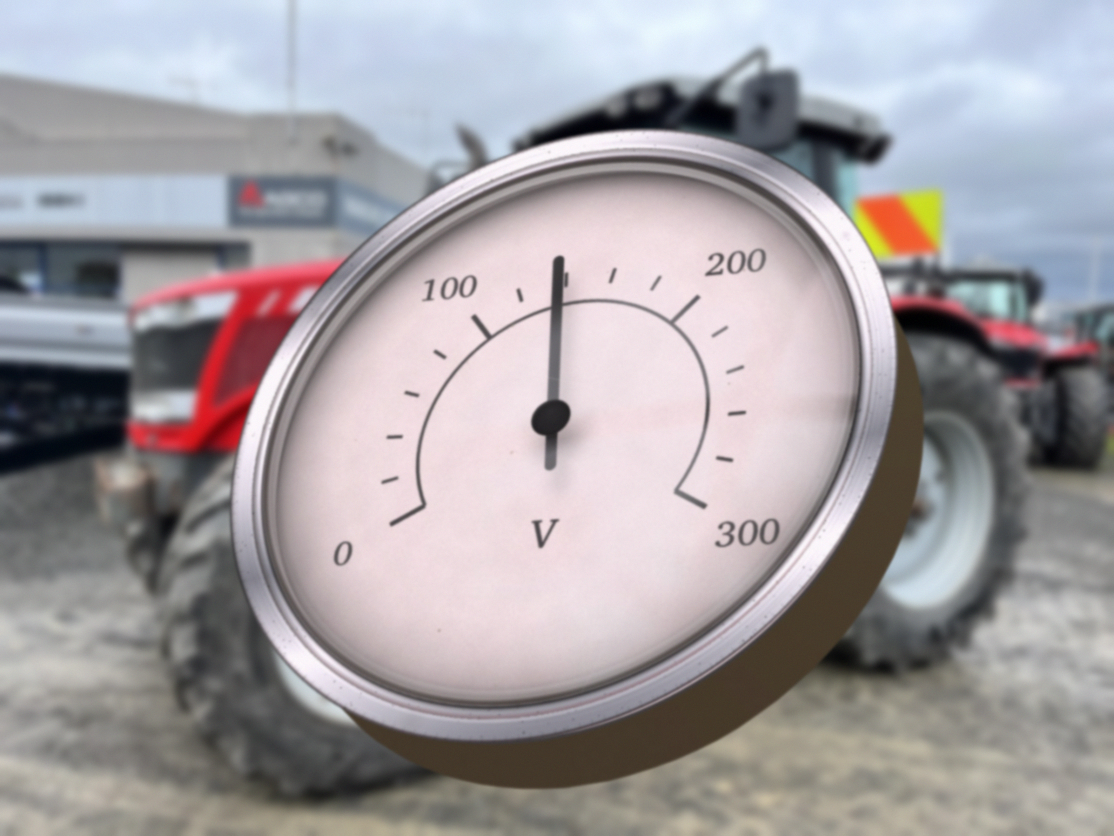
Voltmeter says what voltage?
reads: 140 V
